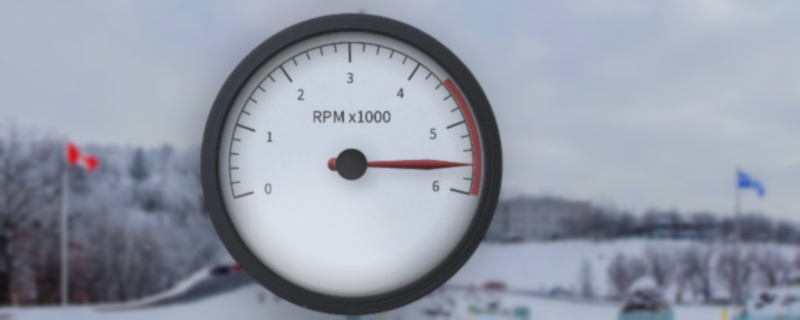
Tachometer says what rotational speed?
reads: 5600 rpm
